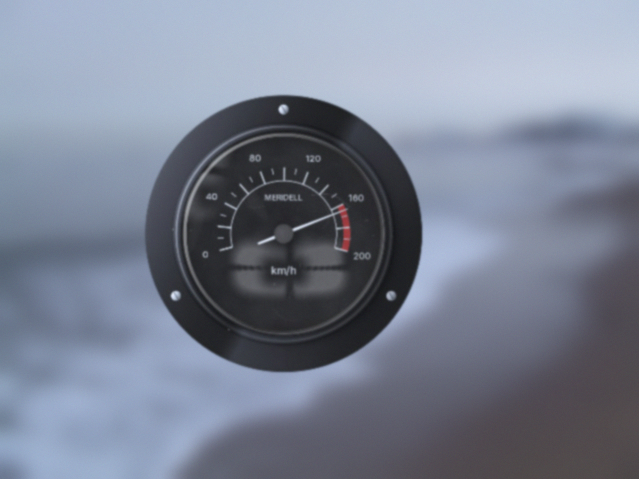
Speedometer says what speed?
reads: 165 km/h
